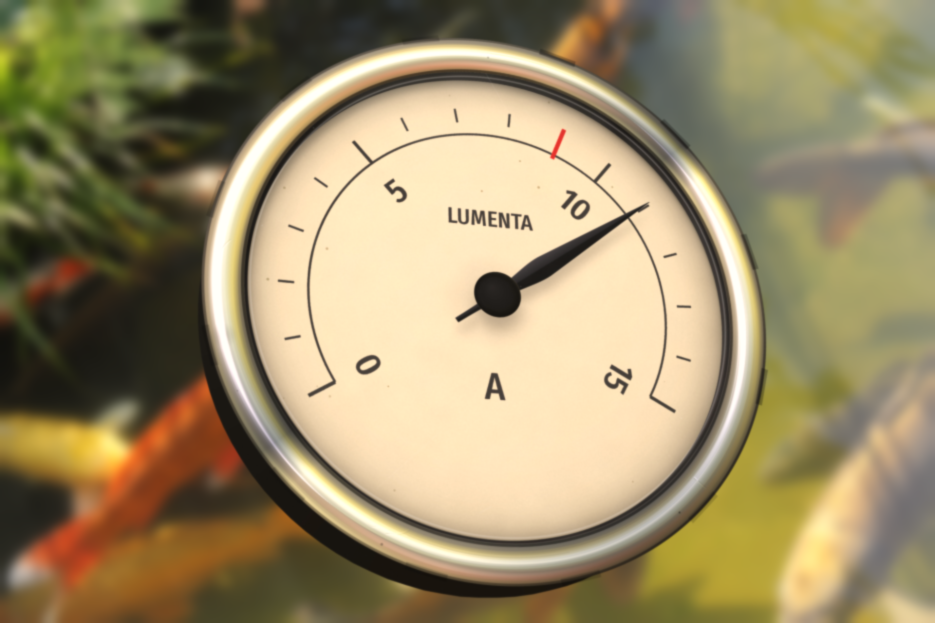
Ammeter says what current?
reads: 11 A
